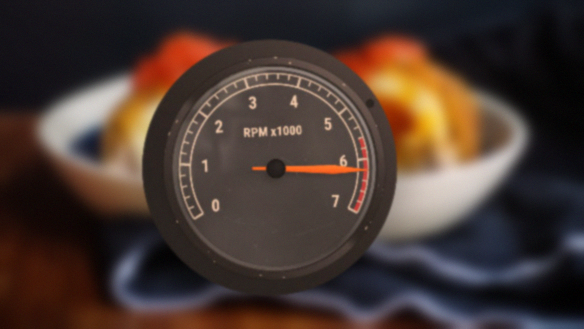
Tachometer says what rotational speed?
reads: 6200 rpm
